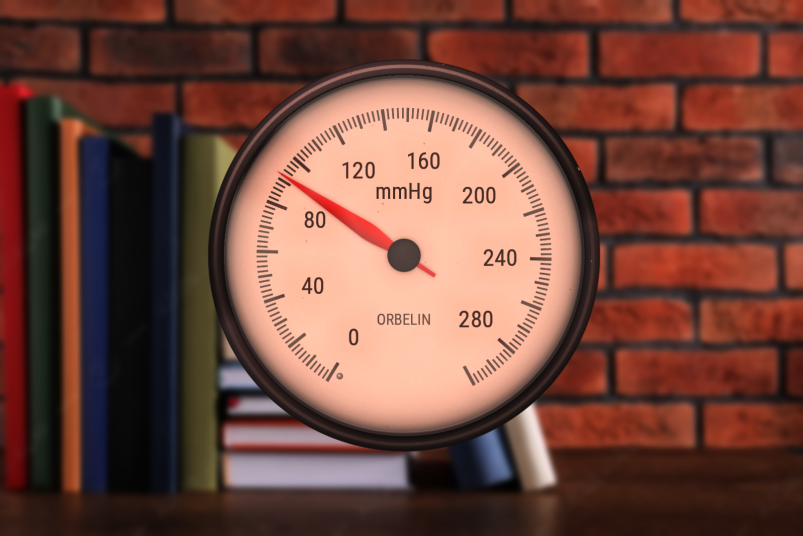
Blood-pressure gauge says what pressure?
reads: 92 mmHg
